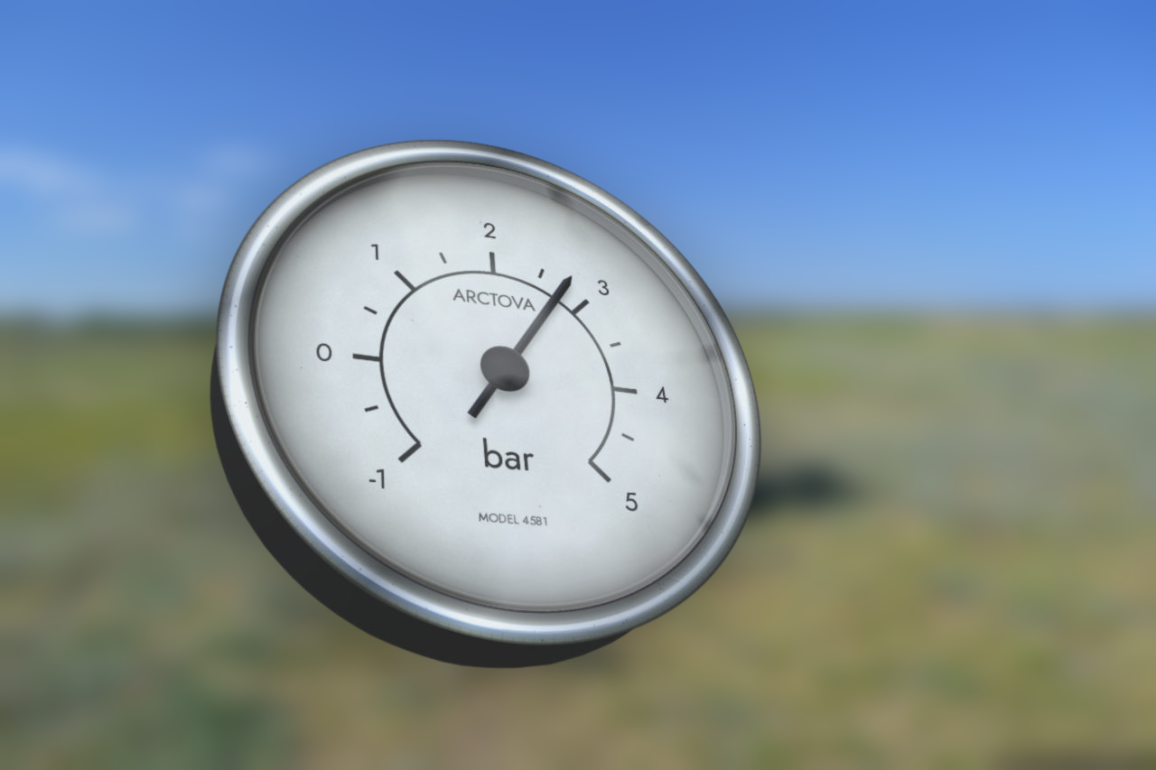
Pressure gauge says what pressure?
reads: 2.75 bar
